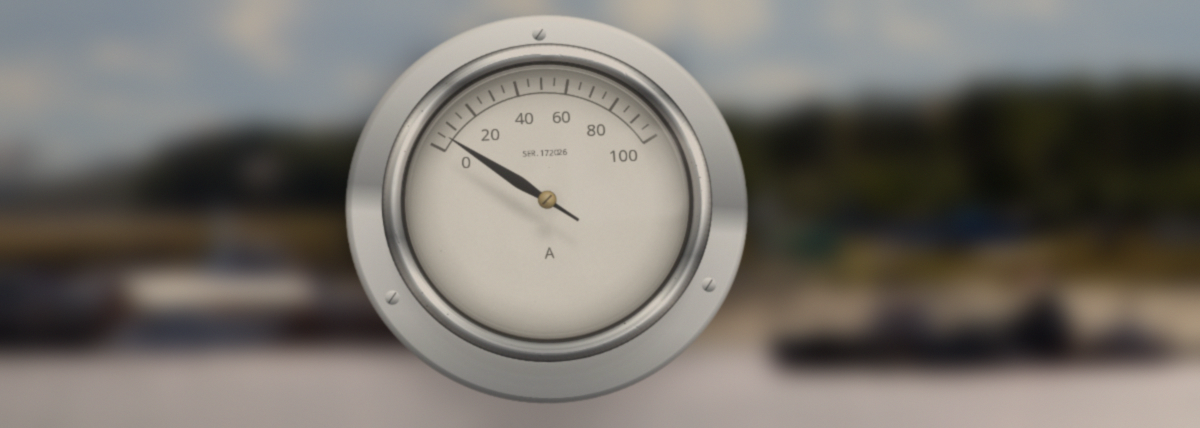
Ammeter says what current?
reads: 5 A
